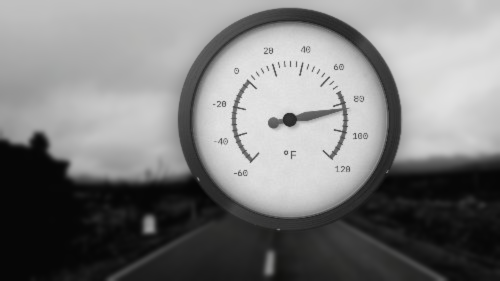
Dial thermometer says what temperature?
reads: 84 °F
